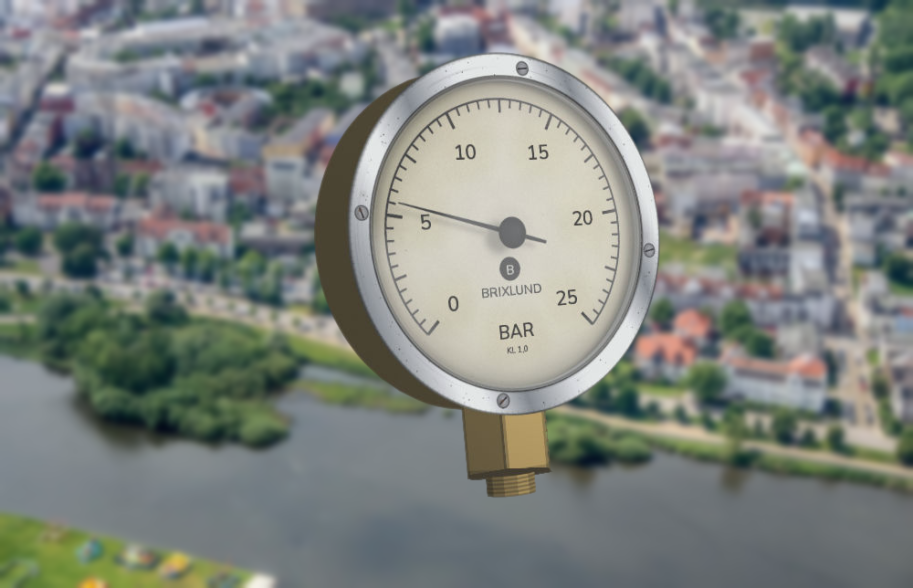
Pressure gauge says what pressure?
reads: 5.5 bar
